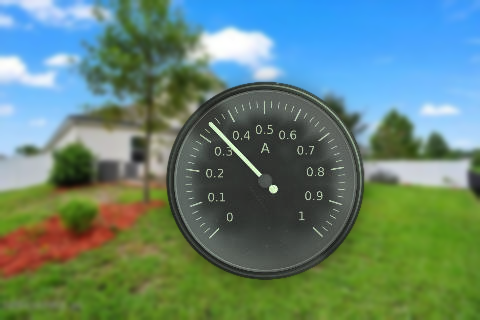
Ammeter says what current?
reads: 0.34 A
